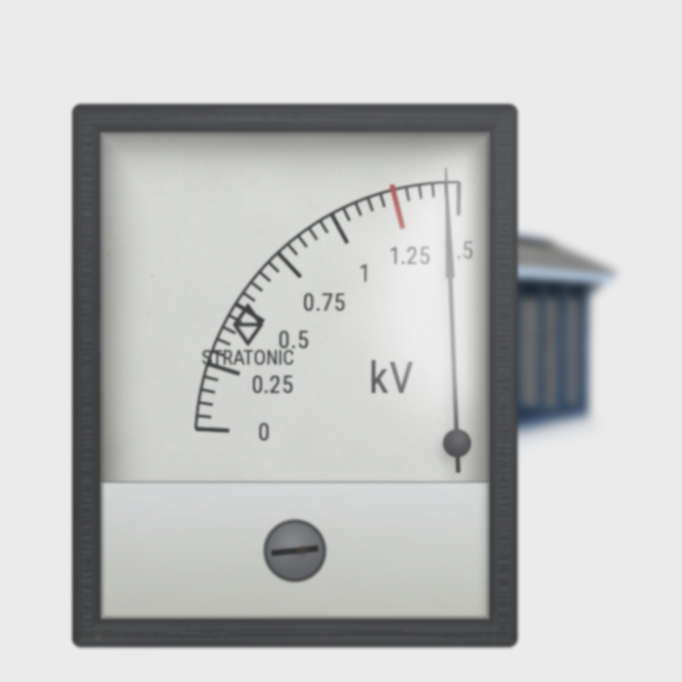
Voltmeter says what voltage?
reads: 1.45 kV
